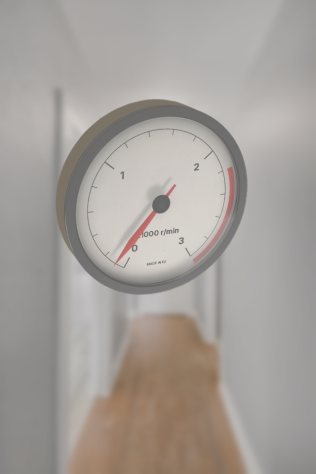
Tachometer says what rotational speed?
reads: 100 rpm
